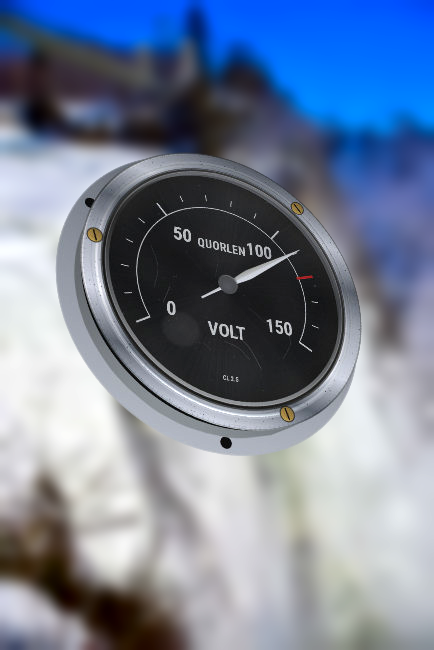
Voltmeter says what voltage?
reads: 110 V
